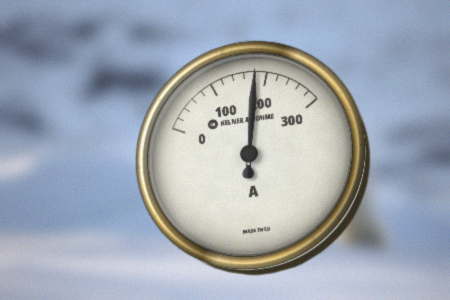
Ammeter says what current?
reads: 180 A
